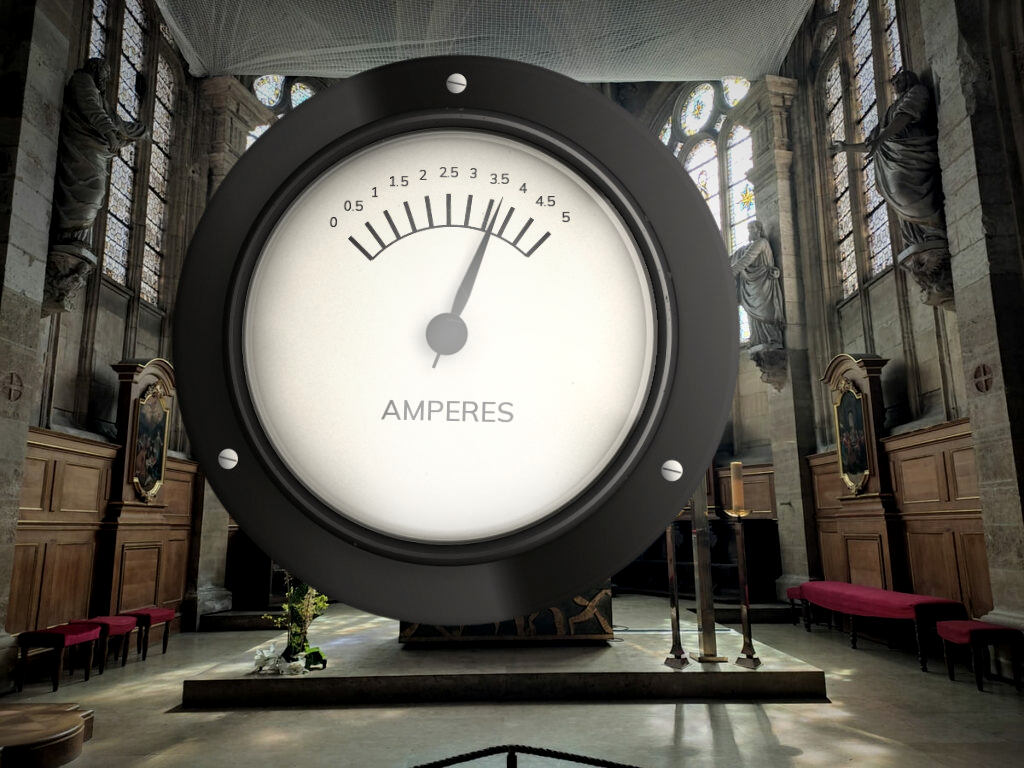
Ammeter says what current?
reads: 3.75 A
